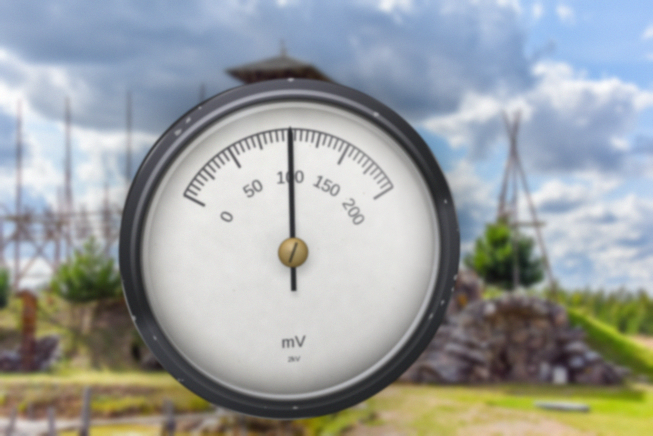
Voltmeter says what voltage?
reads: 100 mV
